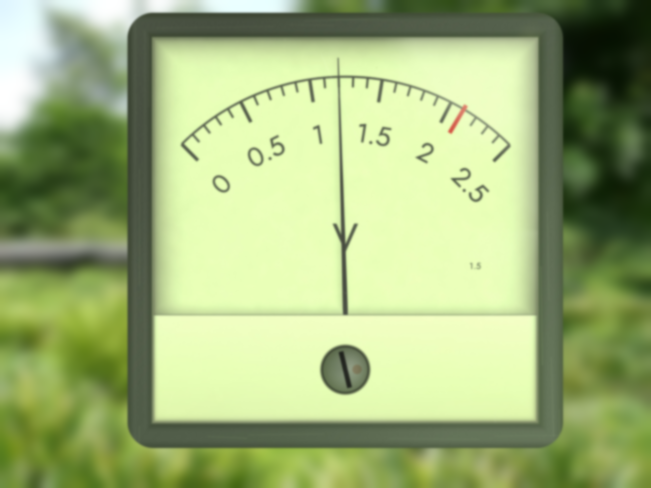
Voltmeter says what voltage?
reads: 1.2 V
